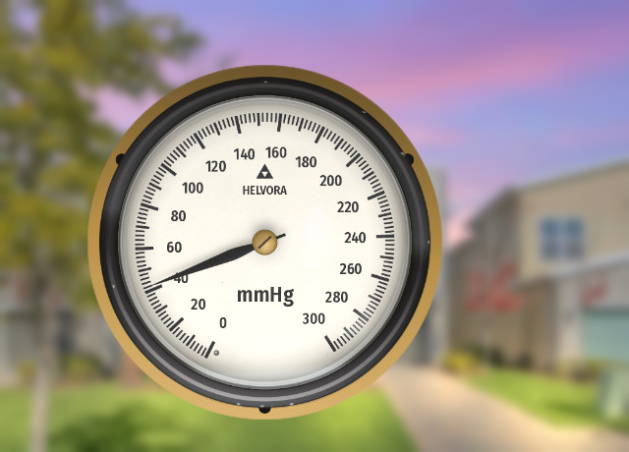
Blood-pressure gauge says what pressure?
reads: 42 mmHg
